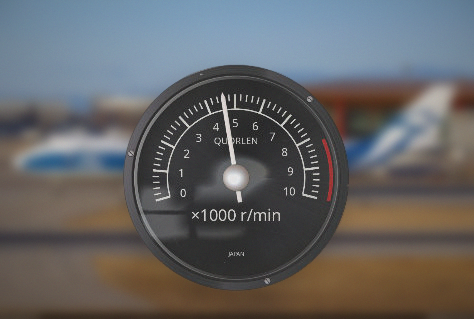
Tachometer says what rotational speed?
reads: 4600 rpm
